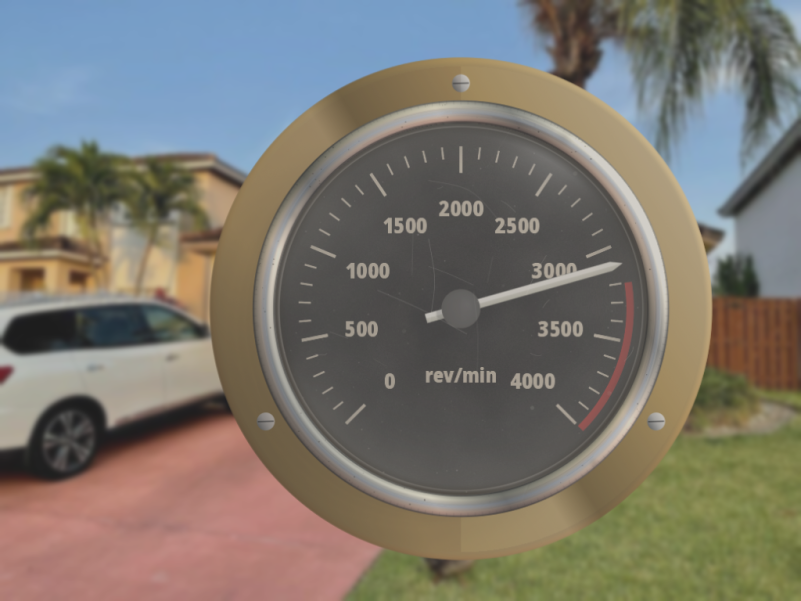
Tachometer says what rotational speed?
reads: 3100 rpm
